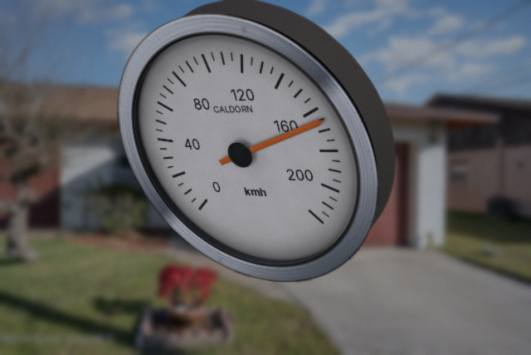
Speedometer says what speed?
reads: 165 km/h
